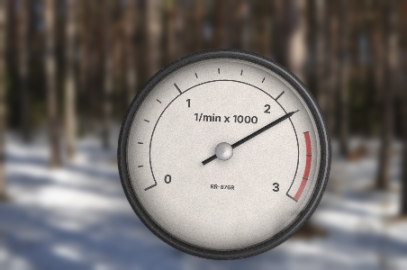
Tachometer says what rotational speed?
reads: 2200 rpm
